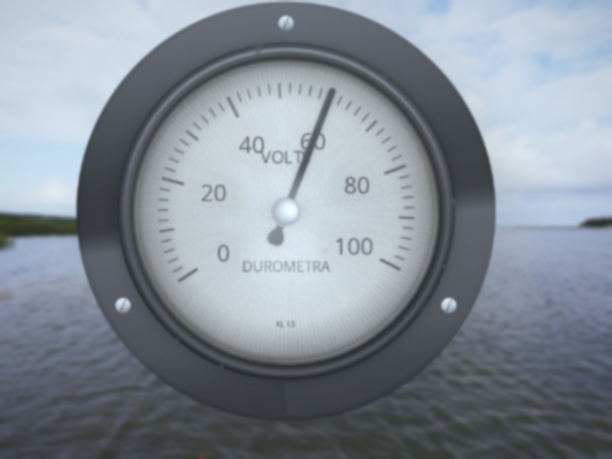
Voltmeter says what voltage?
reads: 60 V
